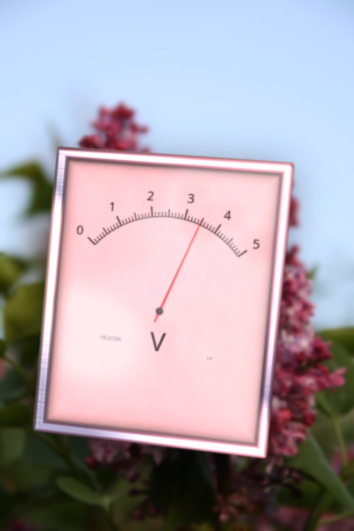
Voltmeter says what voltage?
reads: 3.5 V
